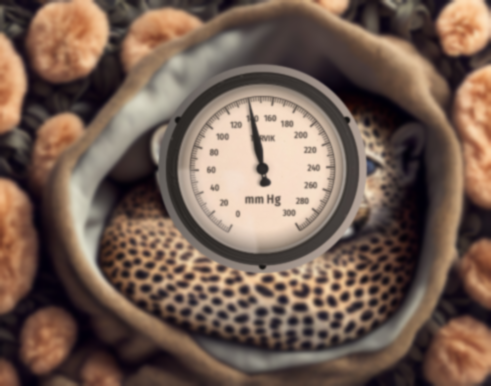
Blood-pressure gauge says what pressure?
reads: 140 mmHg
